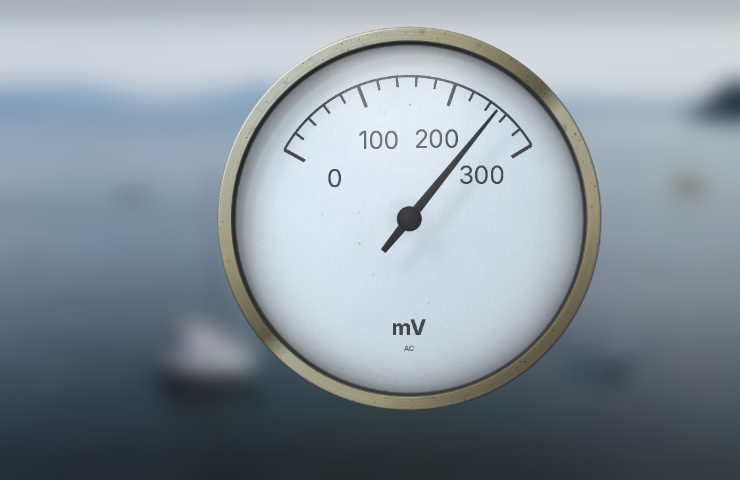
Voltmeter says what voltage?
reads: 250 mV
